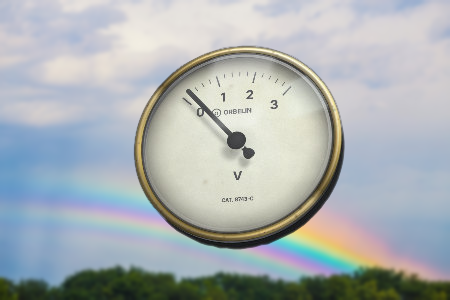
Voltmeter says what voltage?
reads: 0.2 V
